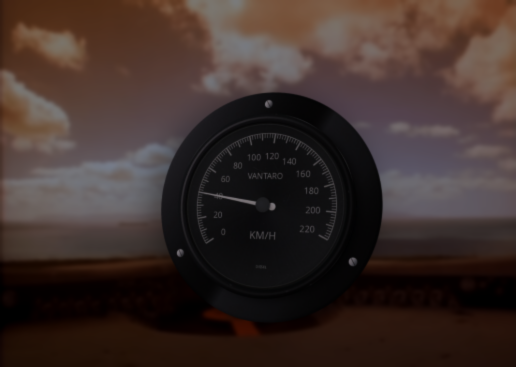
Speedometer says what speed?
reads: 40 km/h
